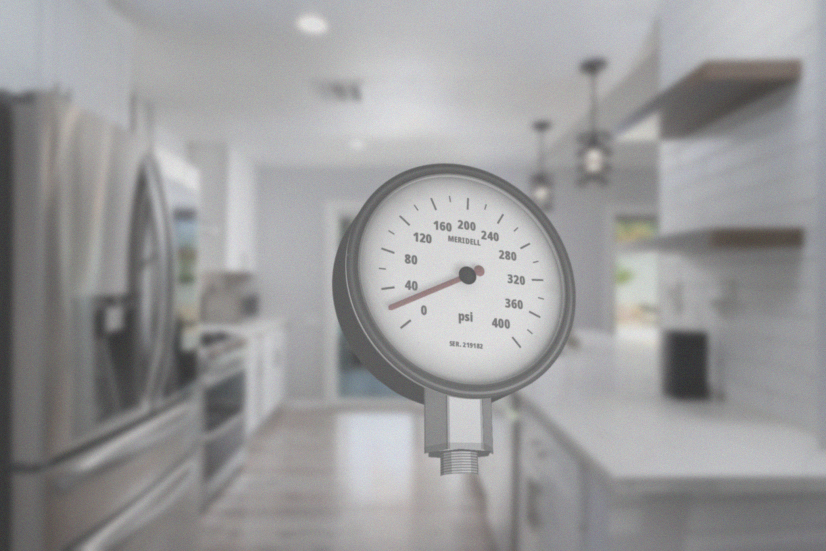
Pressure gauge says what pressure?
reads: 20 psi
